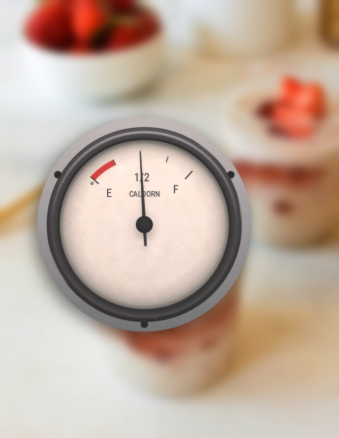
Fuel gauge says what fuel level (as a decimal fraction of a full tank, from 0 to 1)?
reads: 0.5
